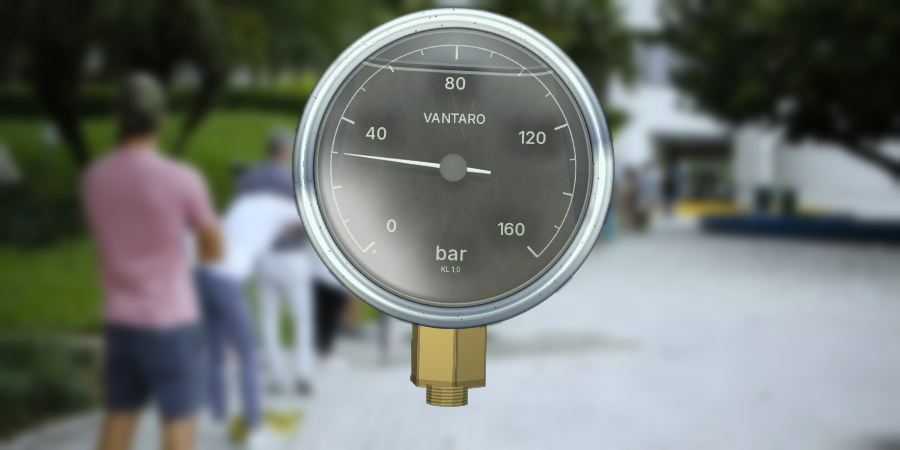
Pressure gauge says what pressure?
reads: 30 bar
